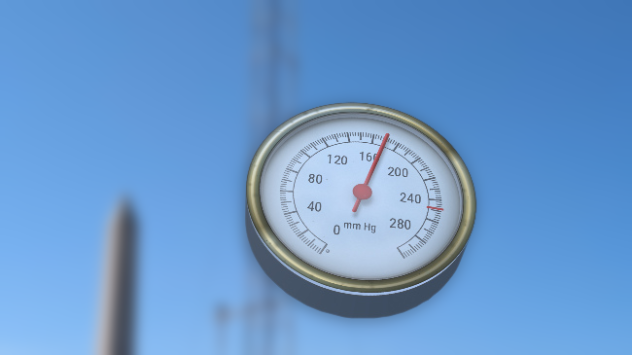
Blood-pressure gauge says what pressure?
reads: 170 mmHg
